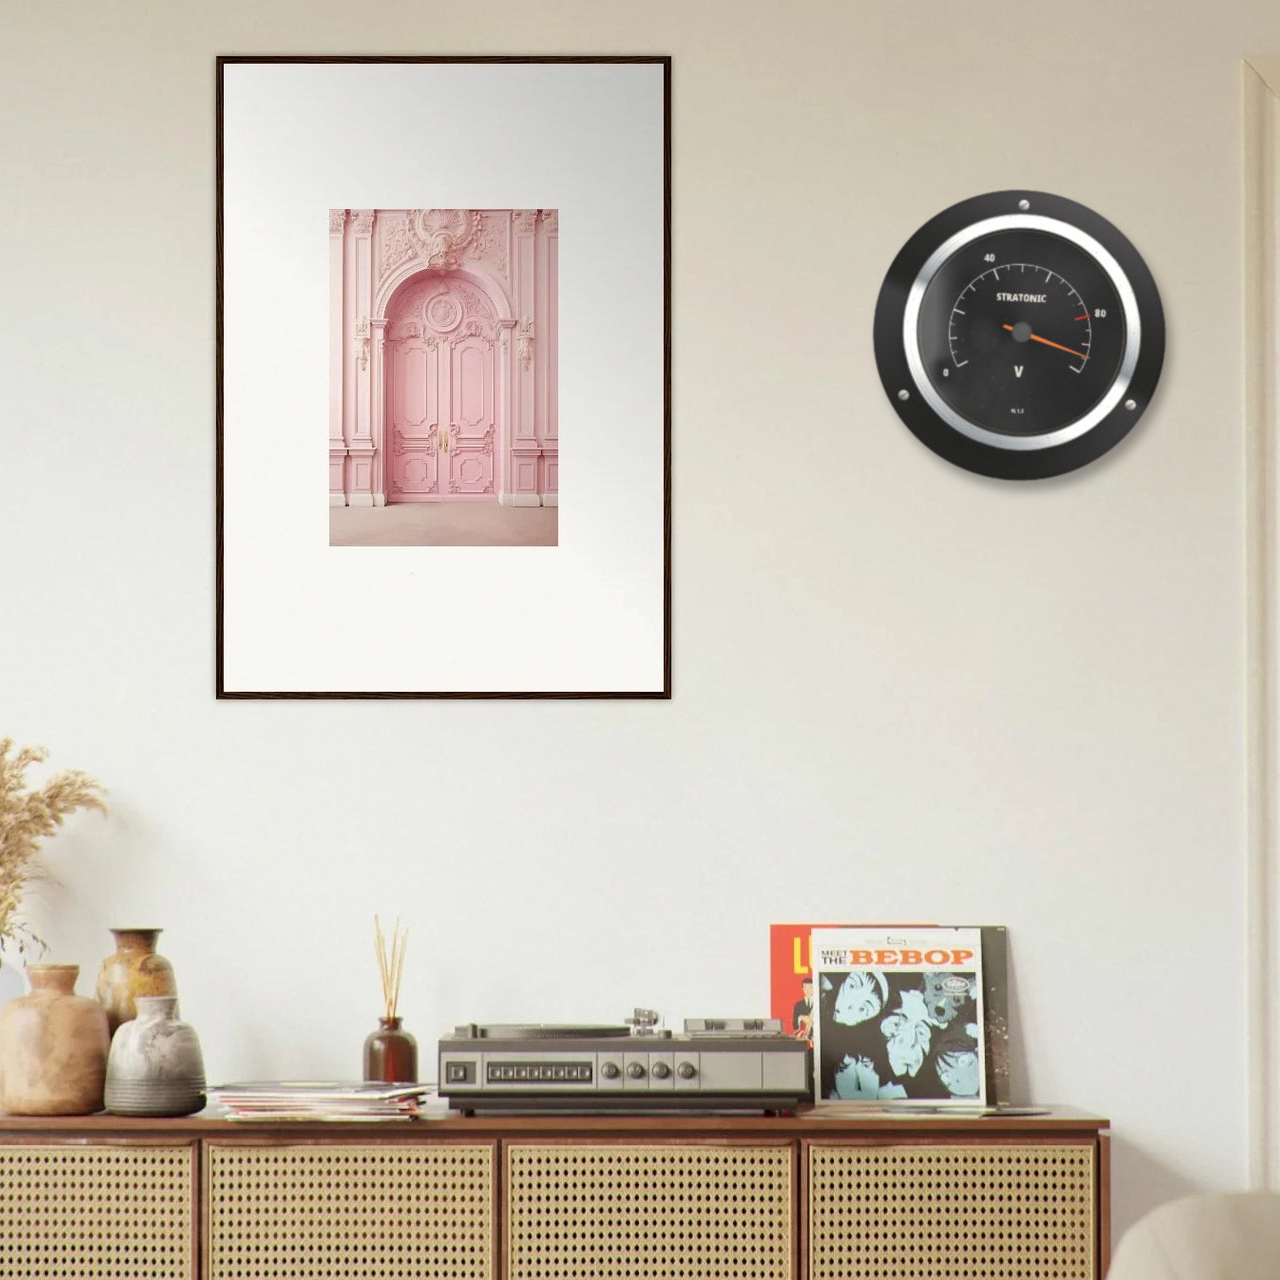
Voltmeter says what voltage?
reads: 95 V
